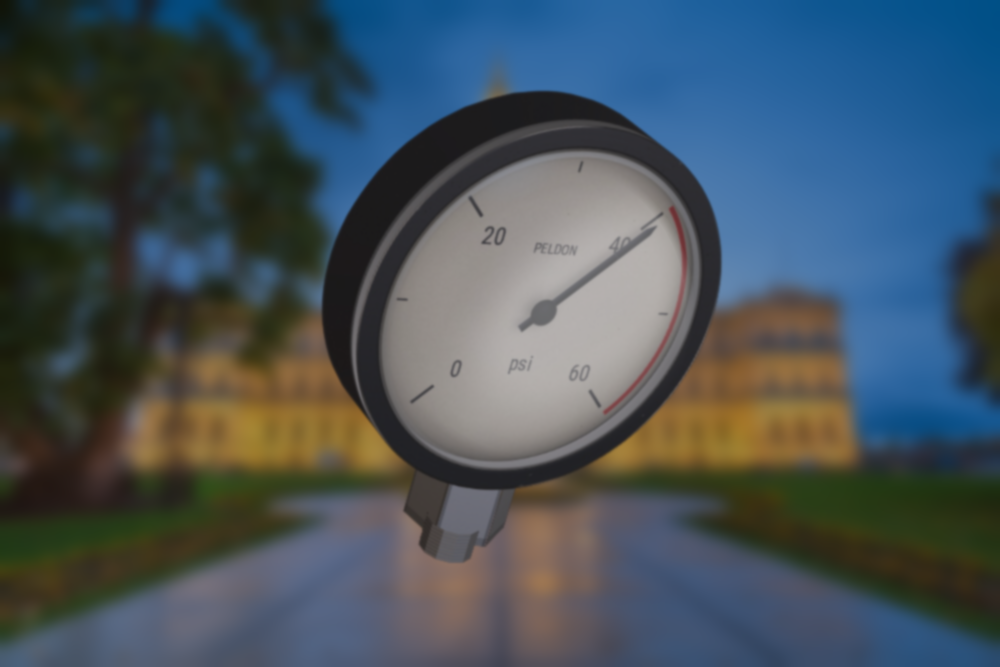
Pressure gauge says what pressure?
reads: 40 psi
